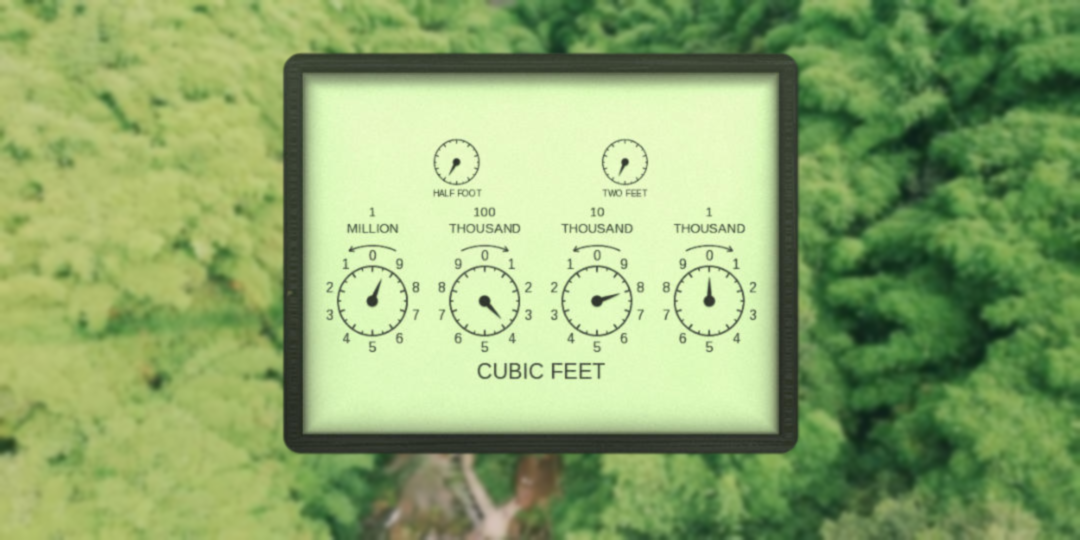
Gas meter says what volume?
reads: 938000 ft³
